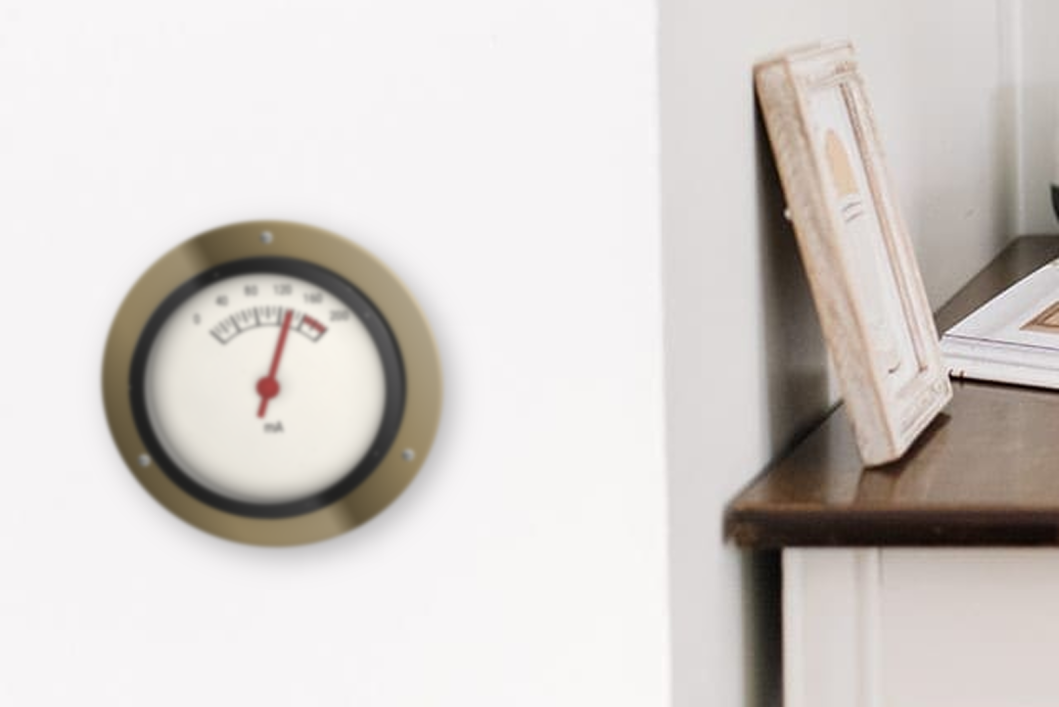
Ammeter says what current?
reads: 140 mA
